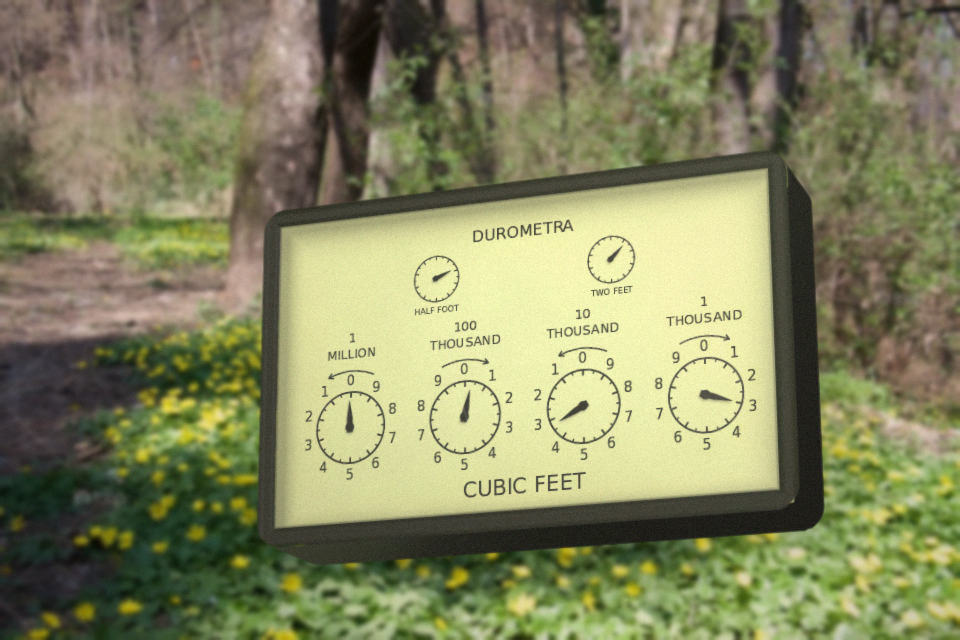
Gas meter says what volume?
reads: 3300 ft³
